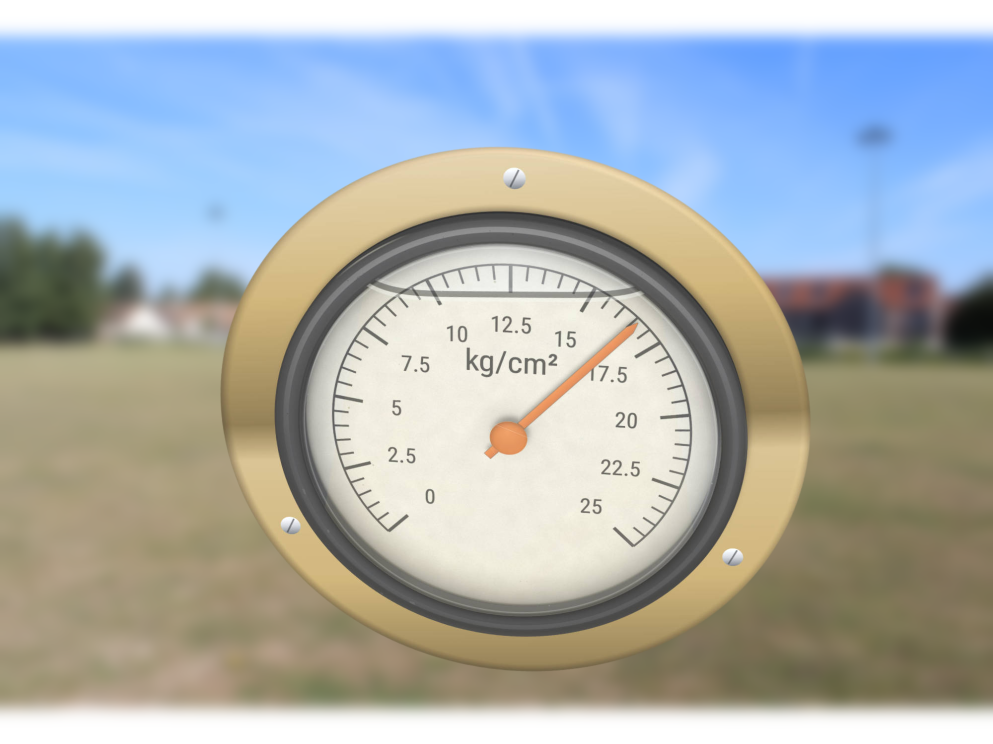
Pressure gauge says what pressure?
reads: 16.5 kg/cm²
